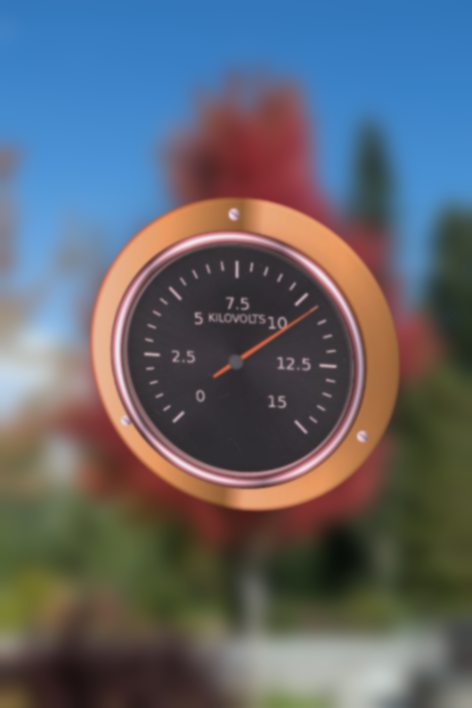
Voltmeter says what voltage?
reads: 10.5 kV
